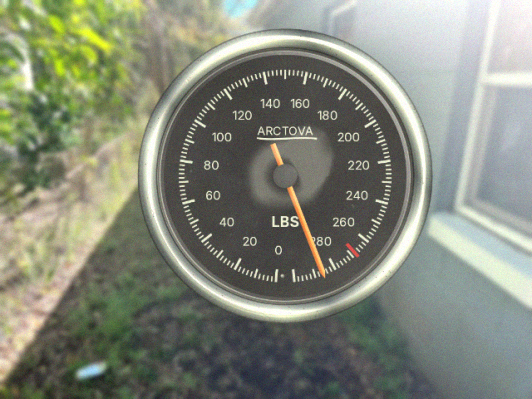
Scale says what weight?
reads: 286 lb
